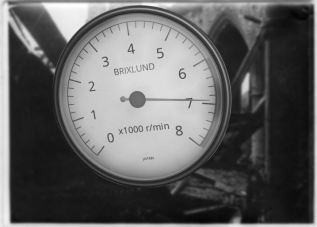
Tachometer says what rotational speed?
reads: 6900 rpm
